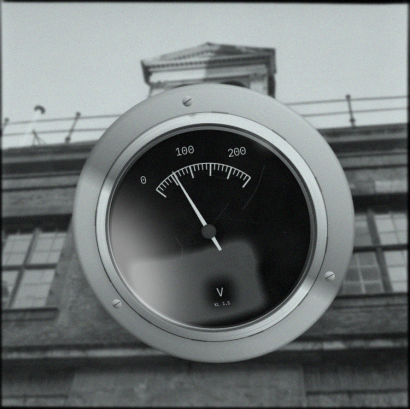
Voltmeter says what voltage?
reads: 60 V
